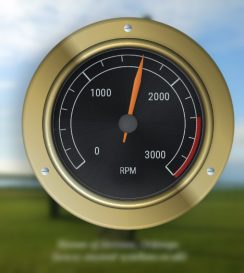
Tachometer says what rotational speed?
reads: 1600 rpm
